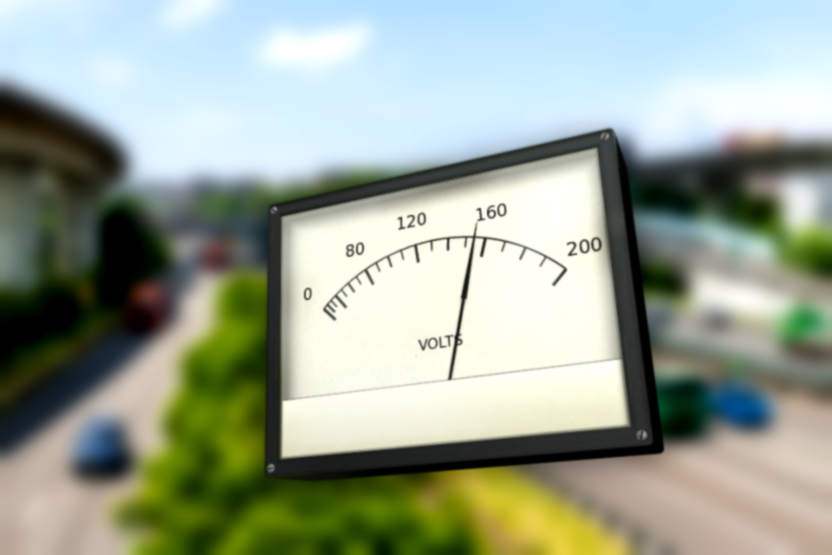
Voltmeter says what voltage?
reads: 155 V
